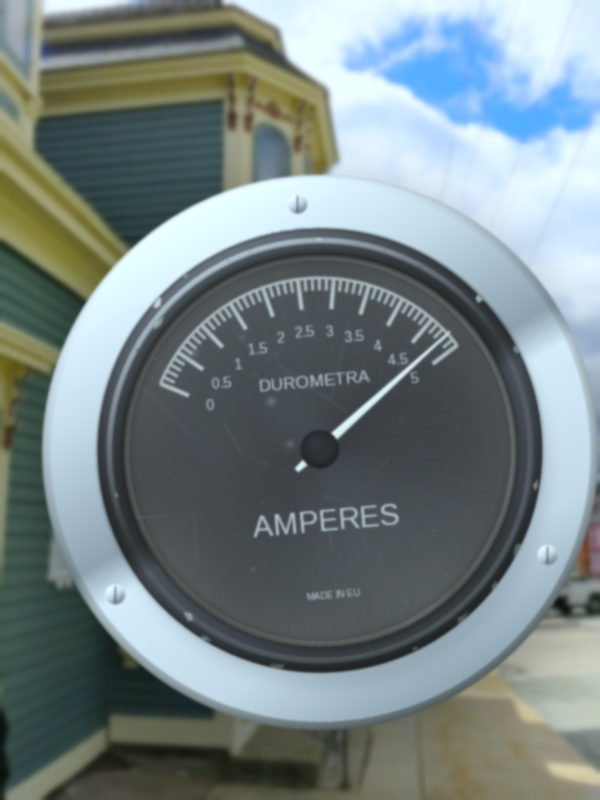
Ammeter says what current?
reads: 4.8 A
